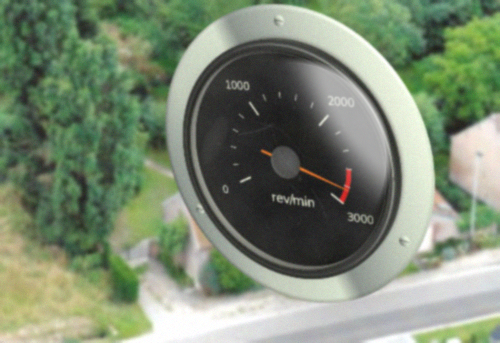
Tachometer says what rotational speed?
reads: 2800 rpm
